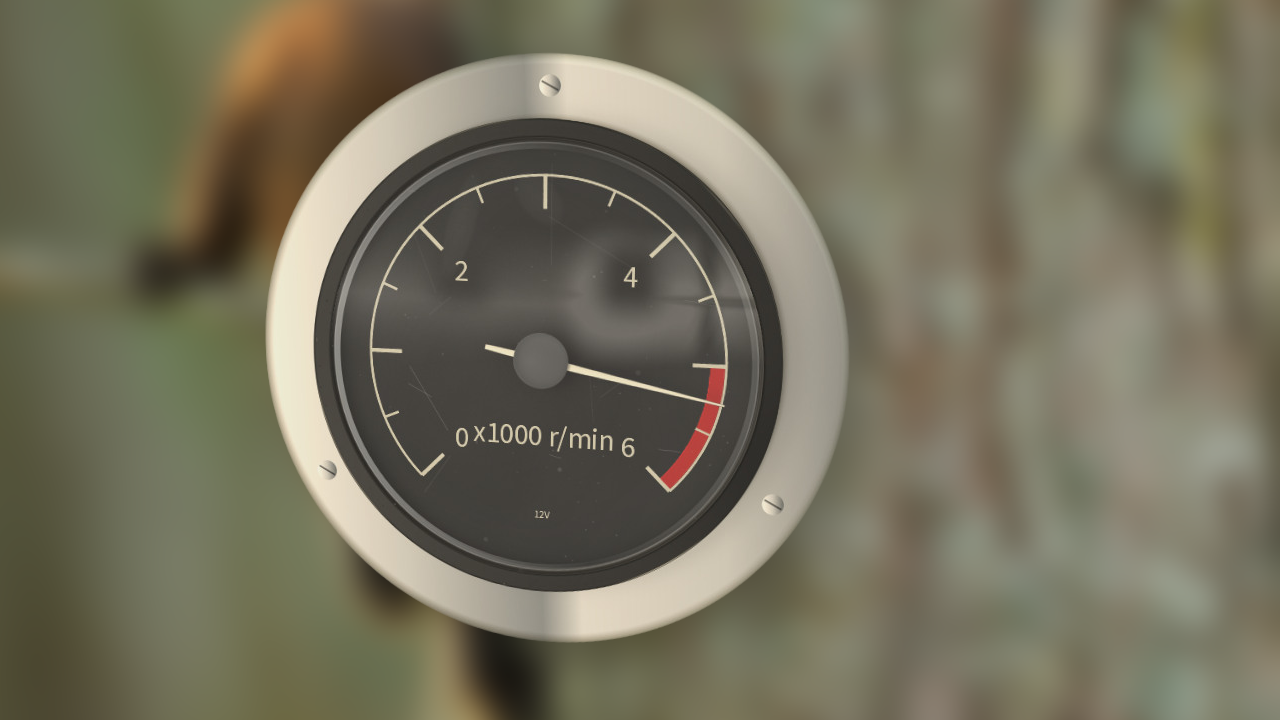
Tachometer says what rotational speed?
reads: 5250 rpm
